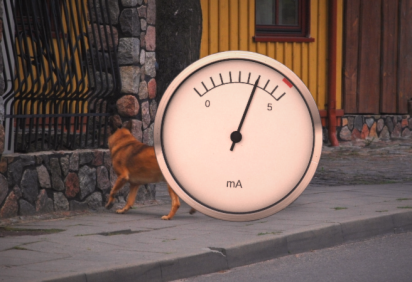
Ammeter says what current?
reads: 3.5 mA
